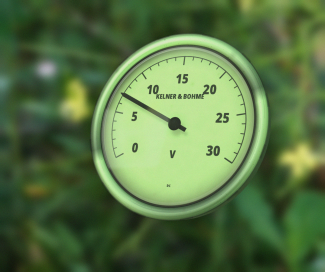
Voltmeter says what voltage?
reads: 7 V
